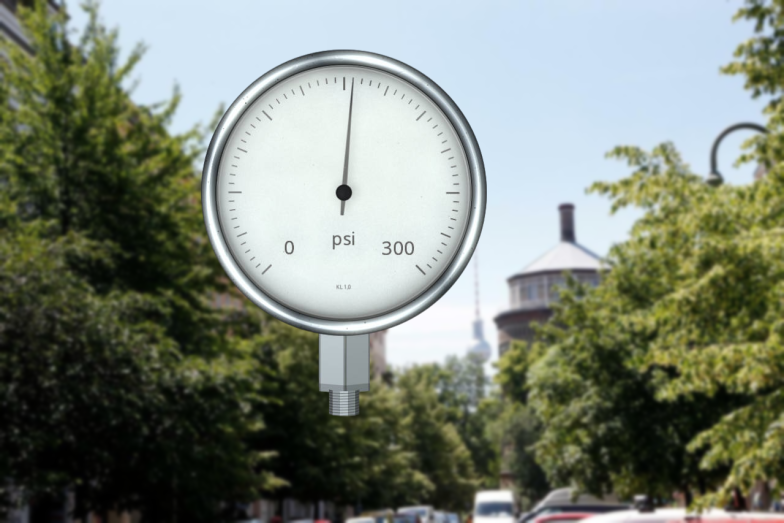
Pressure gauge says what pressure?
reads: 155 psi
